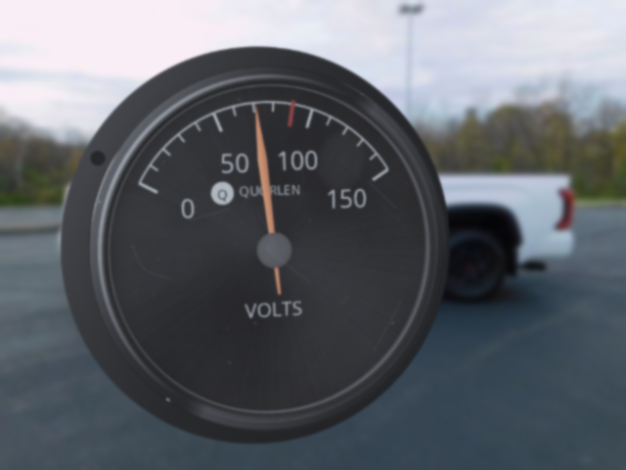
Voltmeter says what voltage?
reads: 70 V
